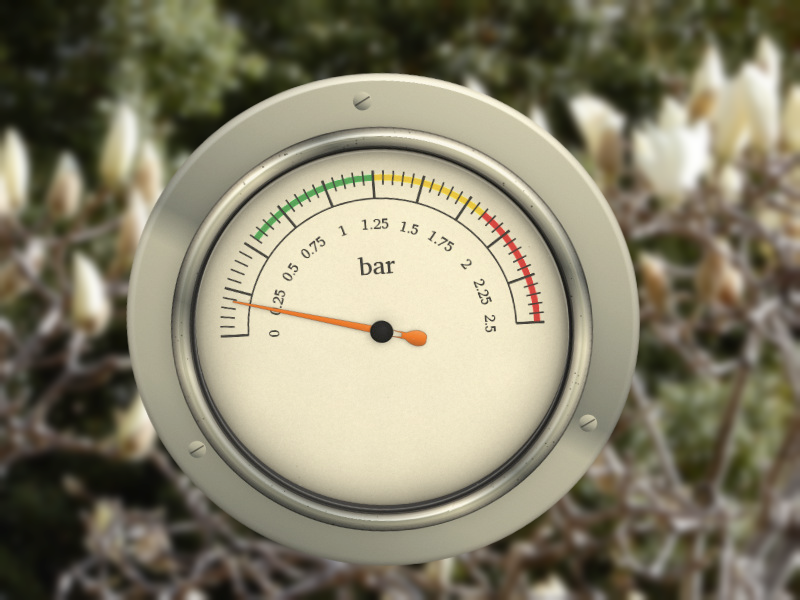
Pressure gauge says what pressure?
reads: 0.2 bar
